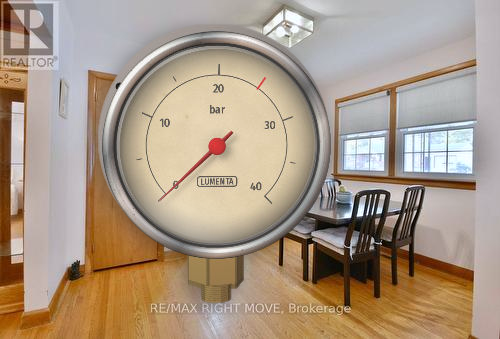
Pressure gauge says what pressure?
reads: 0 bar
